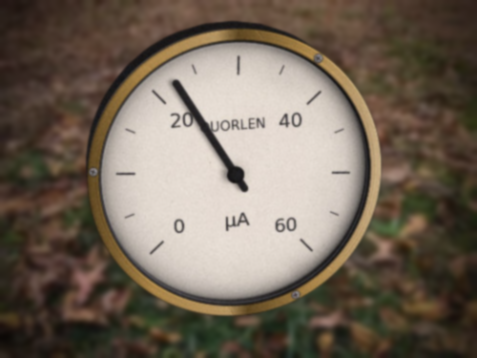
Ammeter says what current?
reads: 22.5 µA
